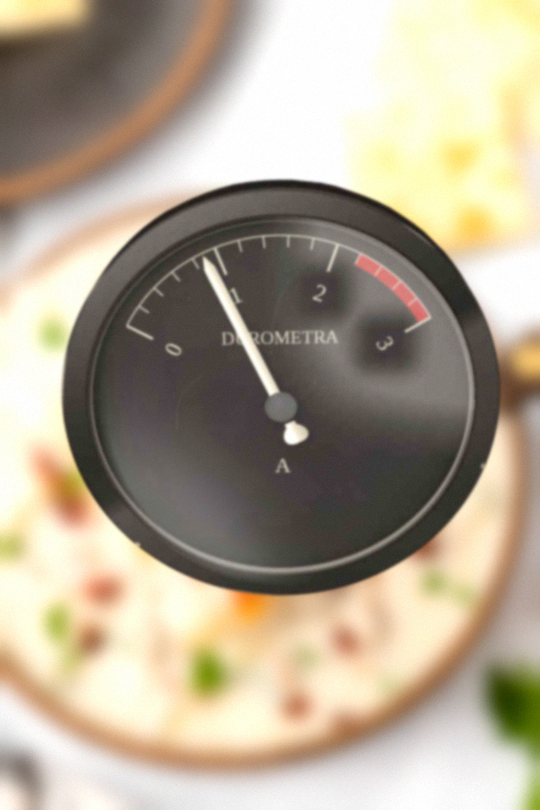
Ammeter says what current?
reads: 0.9 A
